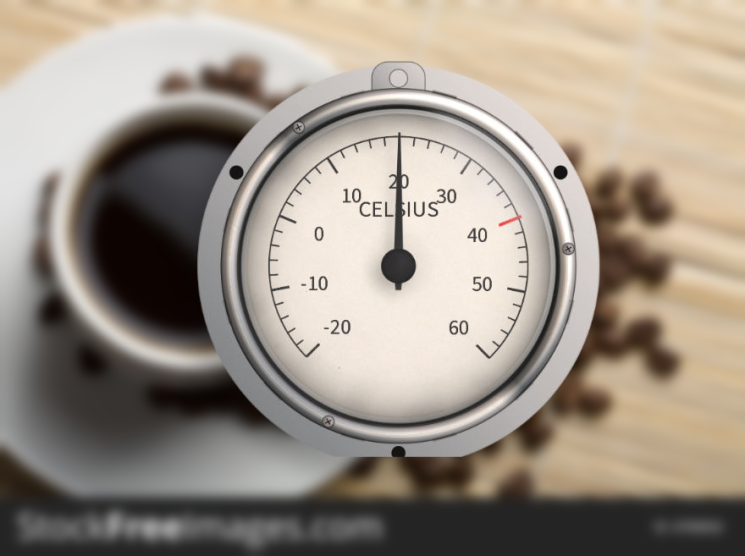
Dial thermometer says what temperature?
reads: 20 °C
